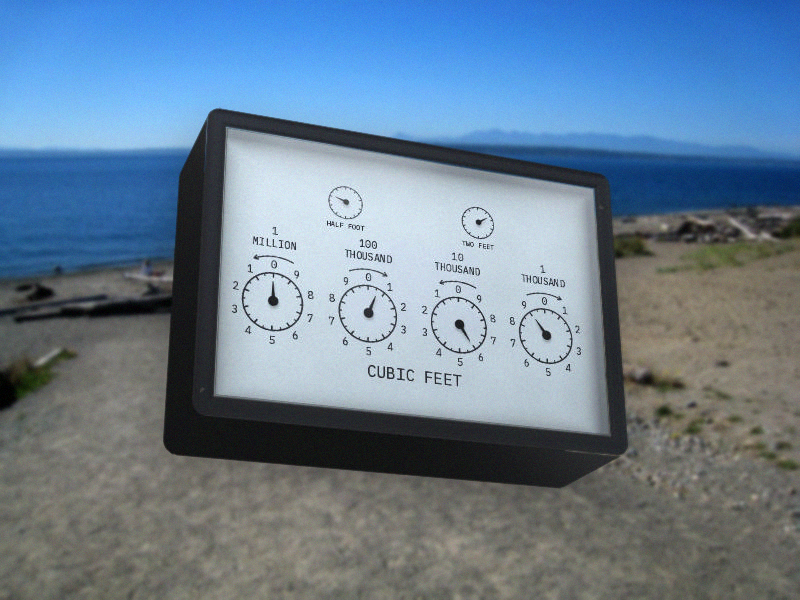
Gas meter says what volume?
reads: 5900 ft³
